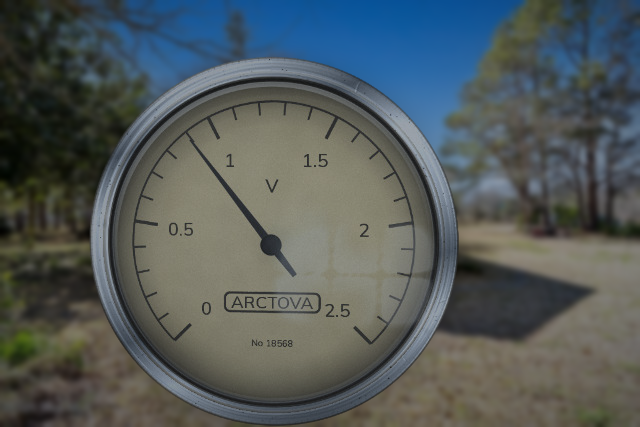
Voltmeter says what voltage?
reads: 0.9 V
